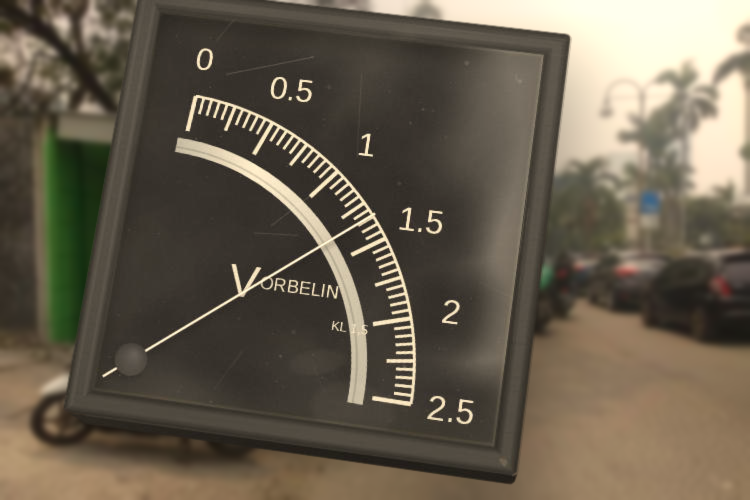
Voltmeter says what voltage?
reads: 1.35 V
